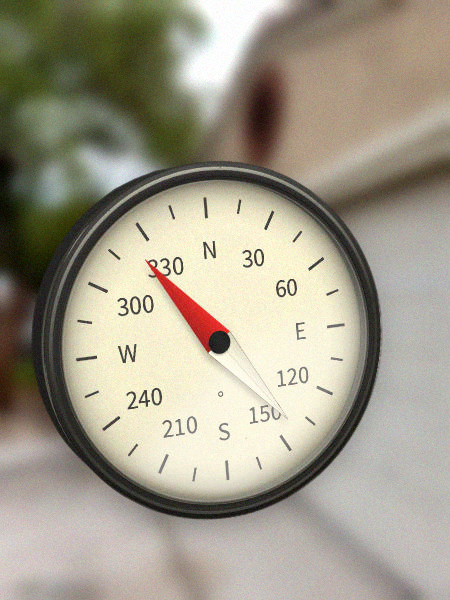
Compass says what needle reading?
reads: 322.5 °
